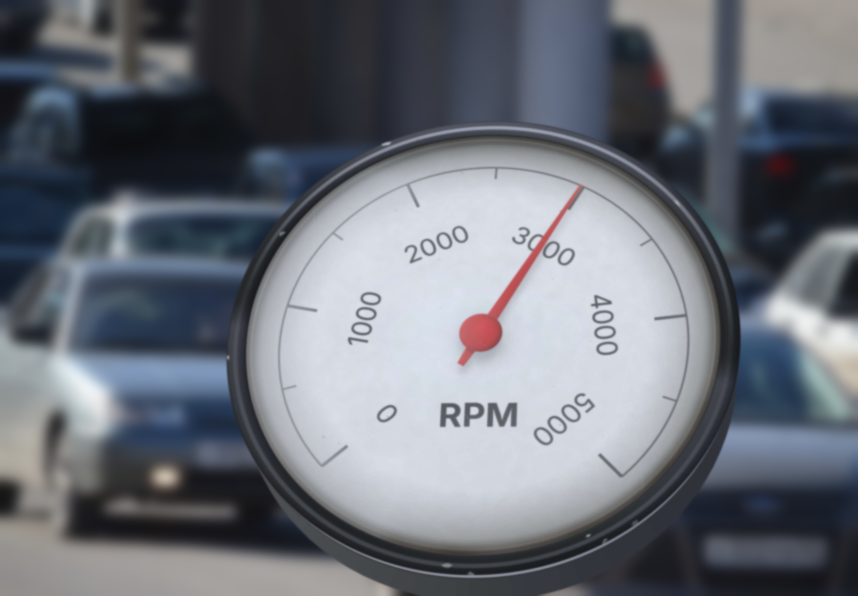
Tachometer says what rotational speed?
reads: 3000 rpm
